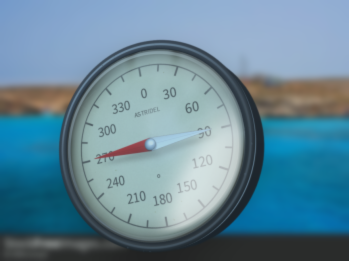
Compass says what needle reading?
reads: 270 °
